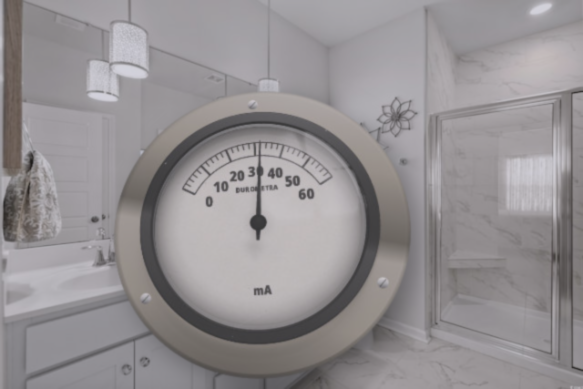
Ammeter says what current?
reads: 32 mA
